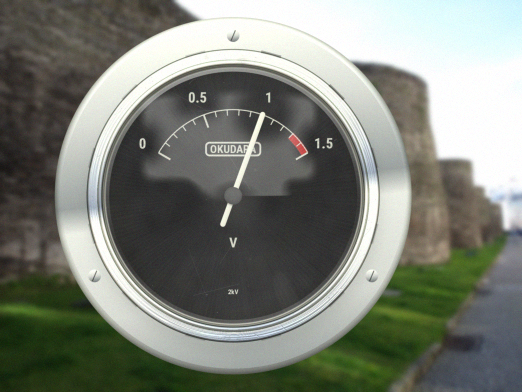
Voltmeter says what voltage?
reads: 1 V
